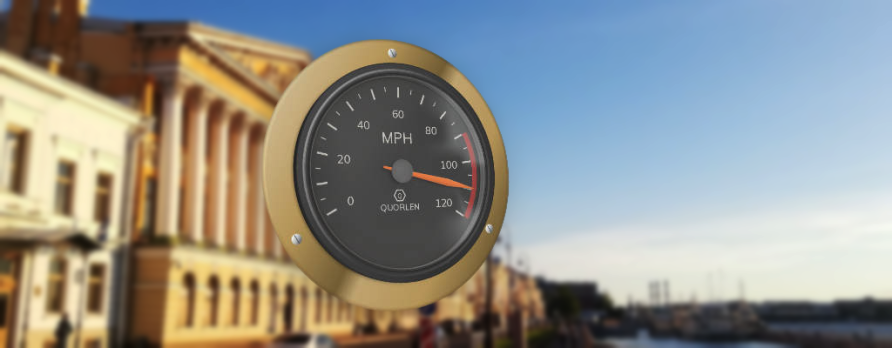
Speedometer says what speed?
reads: 110 mph
